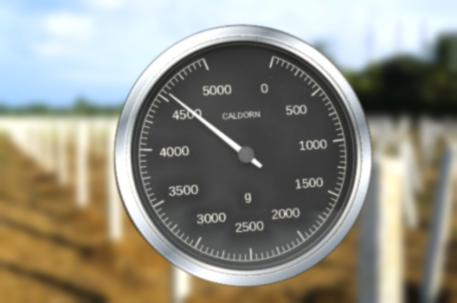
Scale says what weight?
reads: 4550 g
